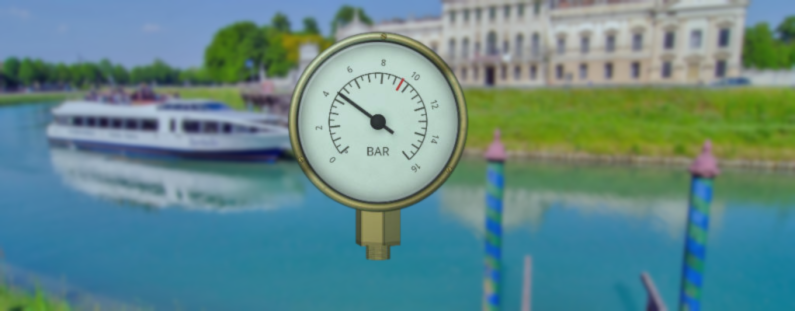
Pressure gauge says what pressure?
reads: 4.5 bar
